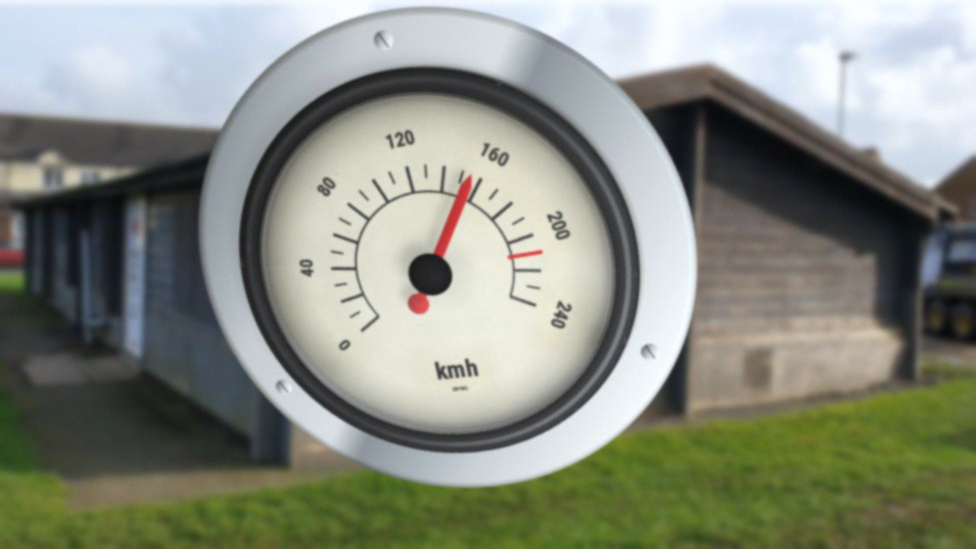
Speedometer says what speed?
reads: 155 km/h
